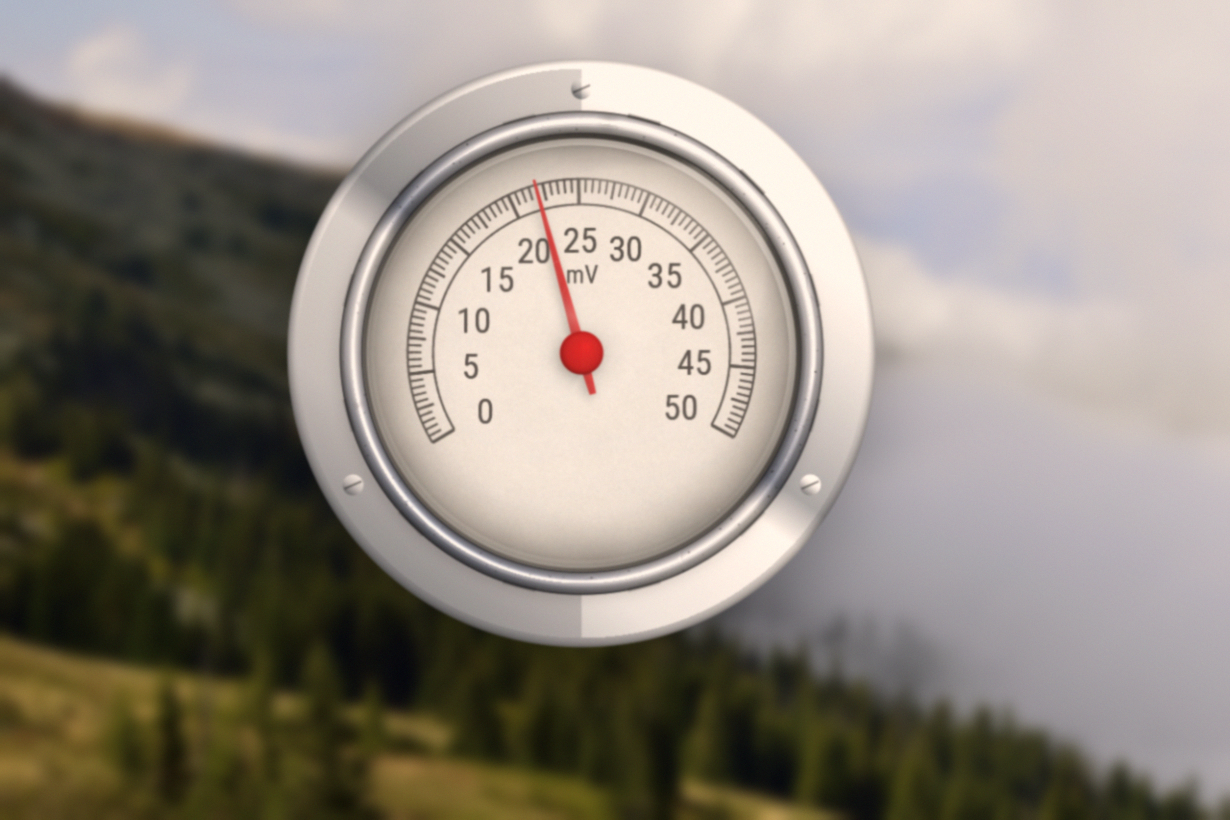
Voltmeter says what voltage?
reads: 22 mV
